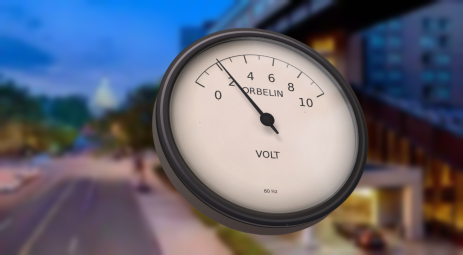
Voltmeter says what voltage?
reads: 2 V
